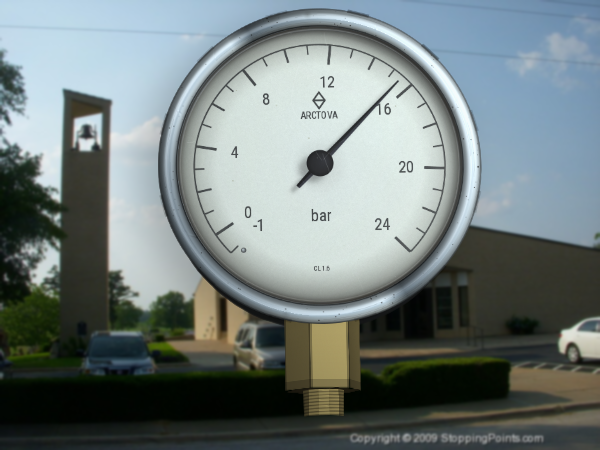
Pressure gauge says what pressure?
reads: 15.5 bar
